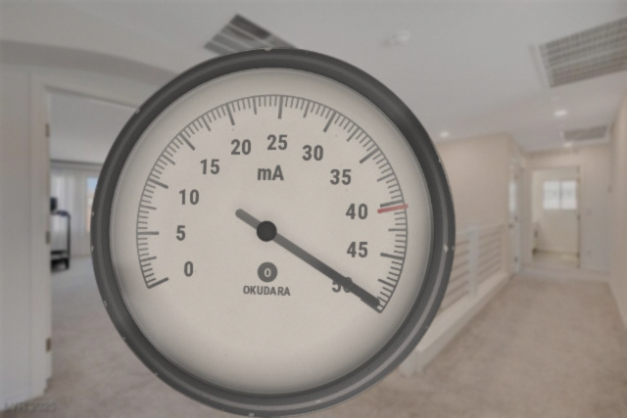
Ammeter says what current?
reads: 49.5 mA
